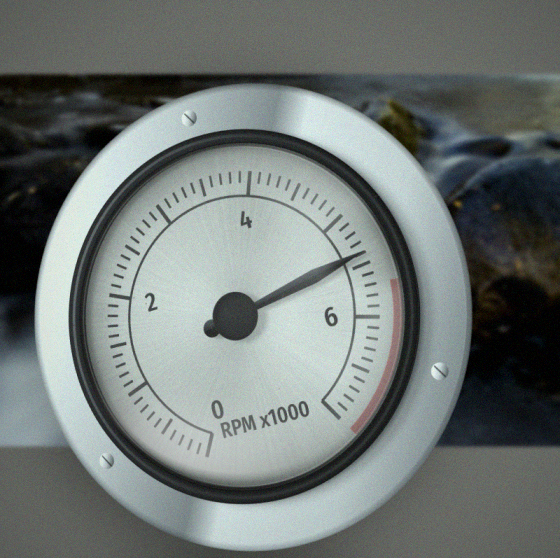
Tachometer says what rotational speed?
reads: 5400 rpm
